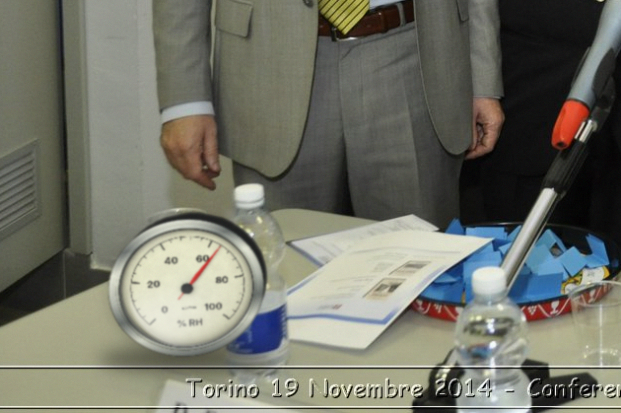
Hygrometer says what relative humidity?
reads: 64 %
